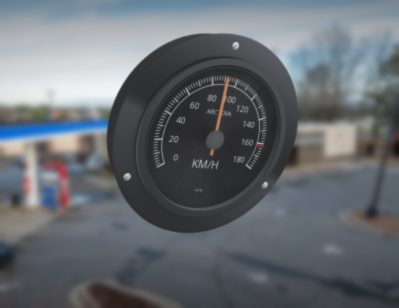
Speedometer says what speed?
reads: 90 km/h
